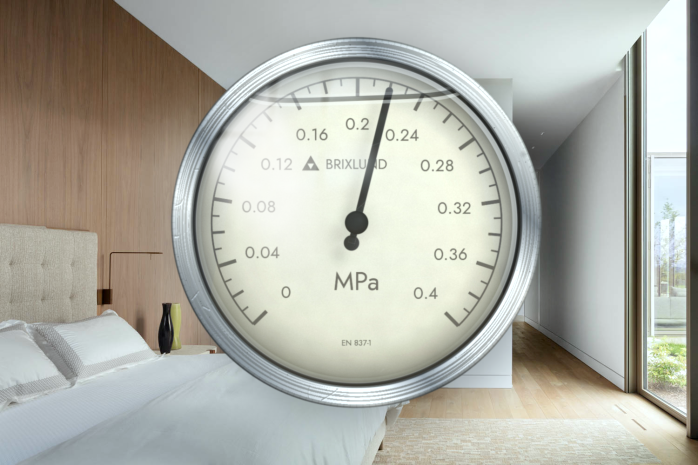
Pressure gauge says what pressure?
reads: 0.22 MPa
